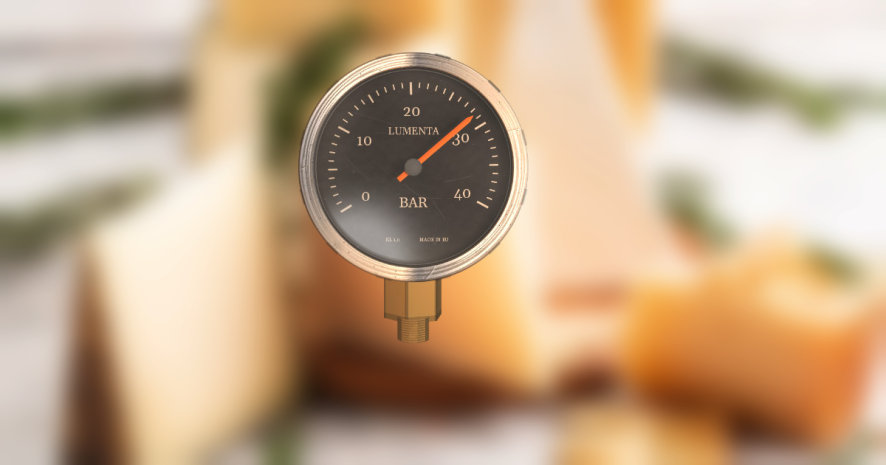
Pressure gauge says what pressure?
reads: 28.5 bar
